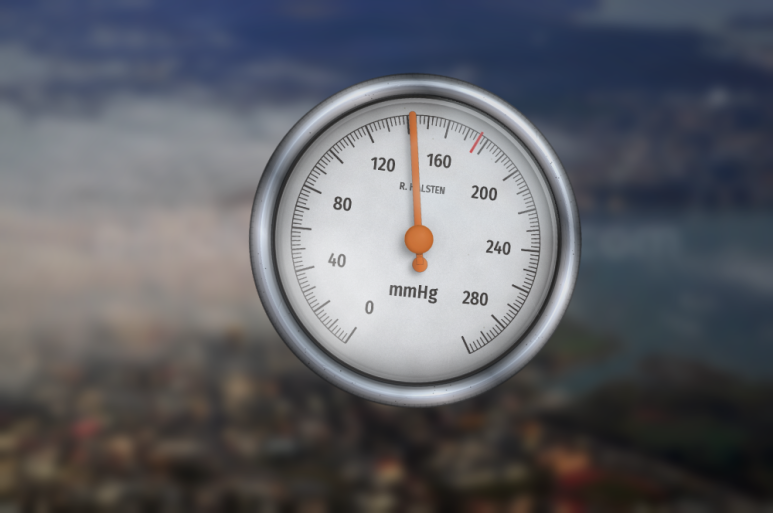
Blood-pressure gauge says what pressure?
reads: 142 mmHg
